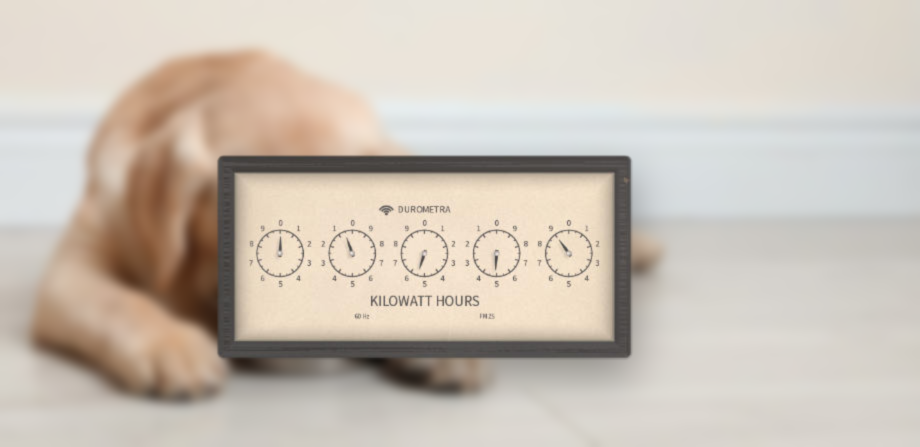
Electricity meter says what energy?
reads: 549 kWh
